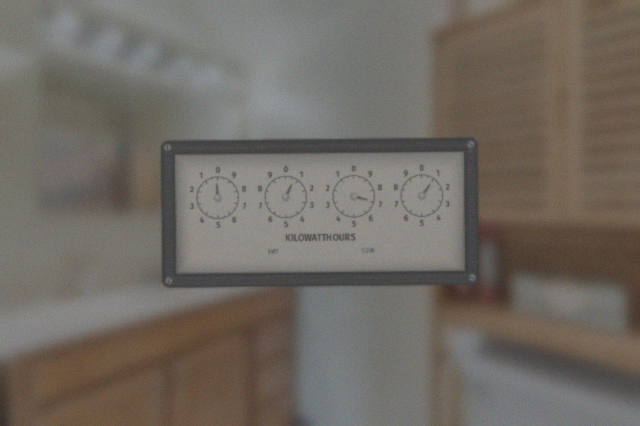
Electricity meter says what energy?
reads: 71 kWh
